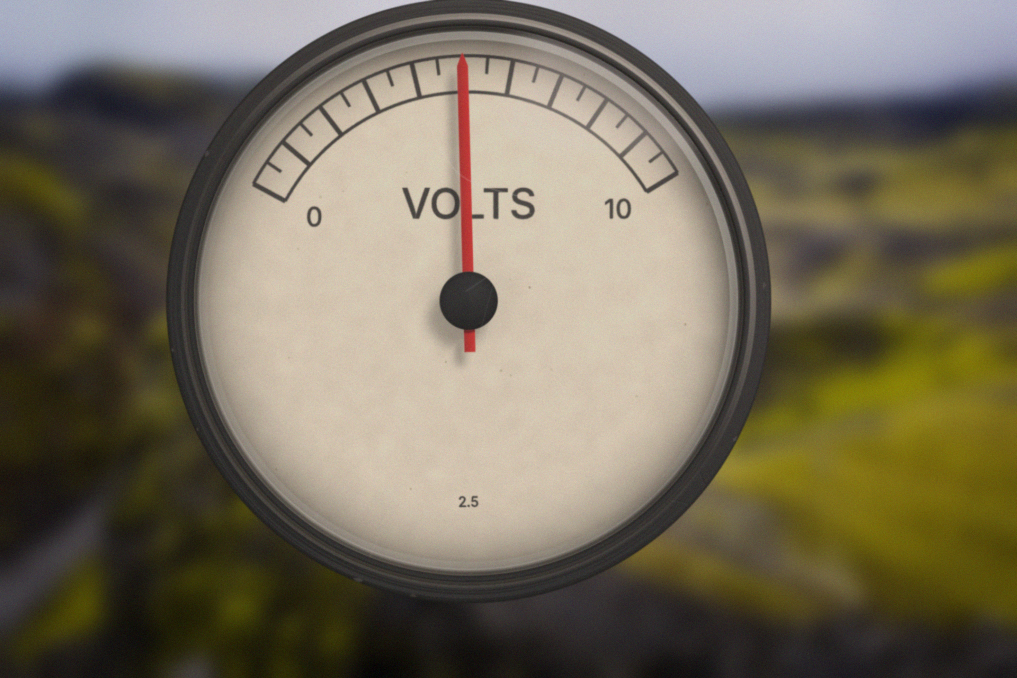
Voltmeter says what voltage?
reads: 5 V
